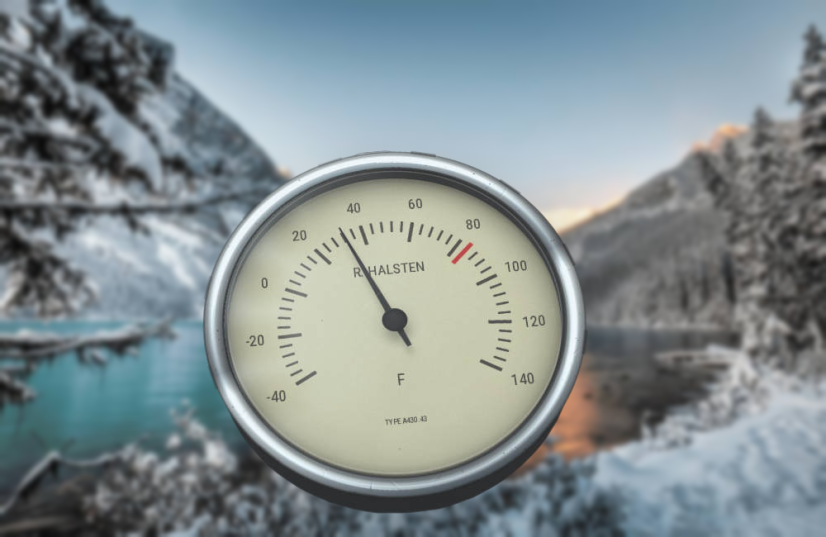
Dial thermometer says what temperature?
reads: 32 °F
